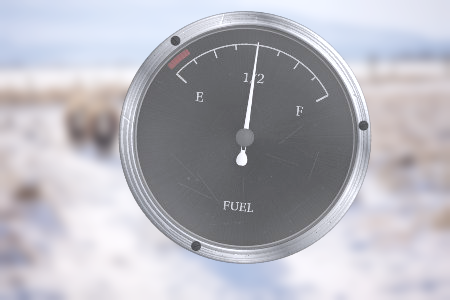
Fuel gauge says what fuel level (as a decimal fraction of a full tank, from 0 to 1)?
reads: 0.5
